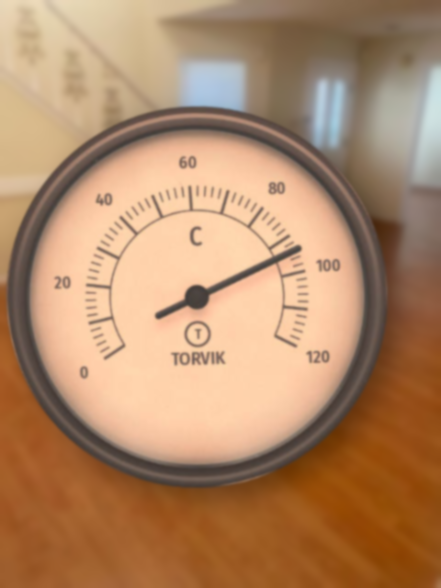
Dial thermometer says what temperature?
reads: 94 °C
